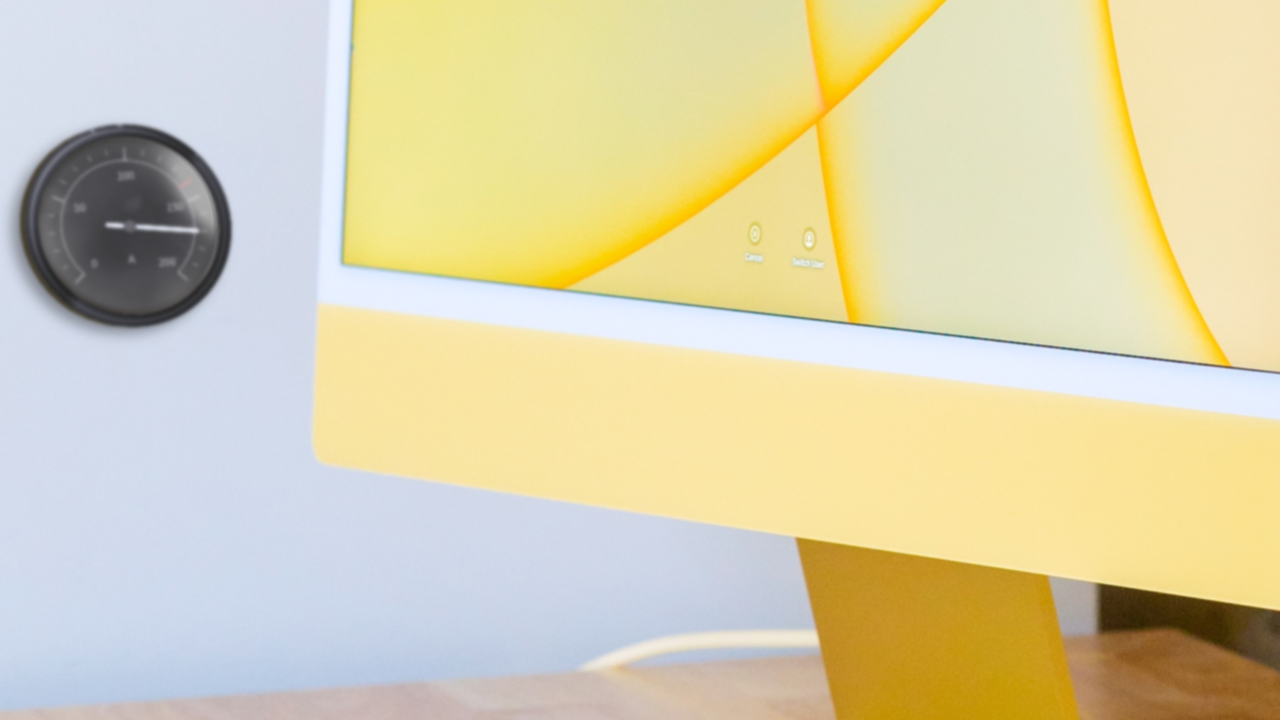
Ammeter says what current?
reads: 170 A
